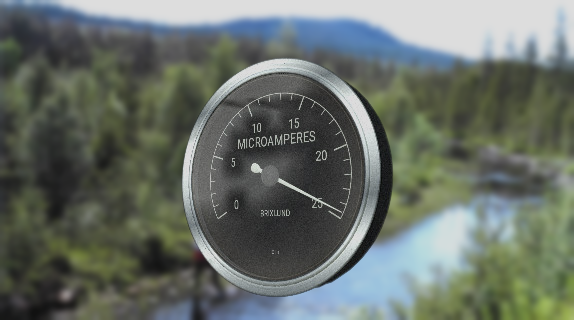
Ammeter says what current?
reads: 24.5 µA
